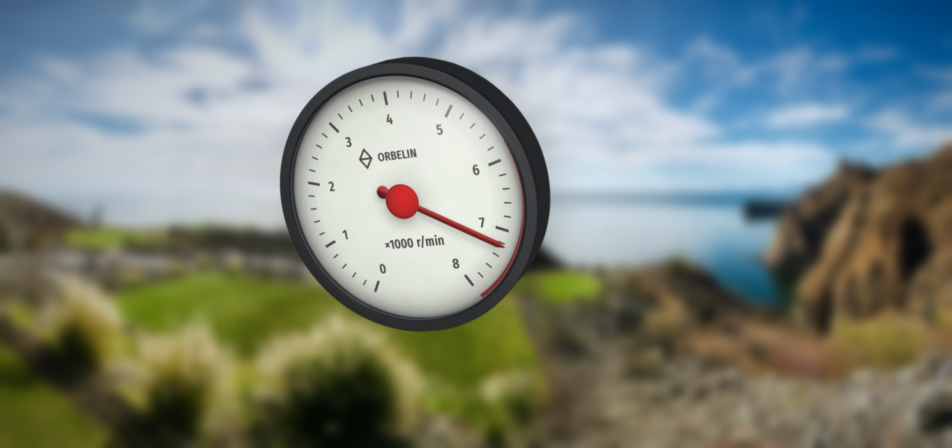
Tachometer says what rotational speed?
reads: 7200 rpm
